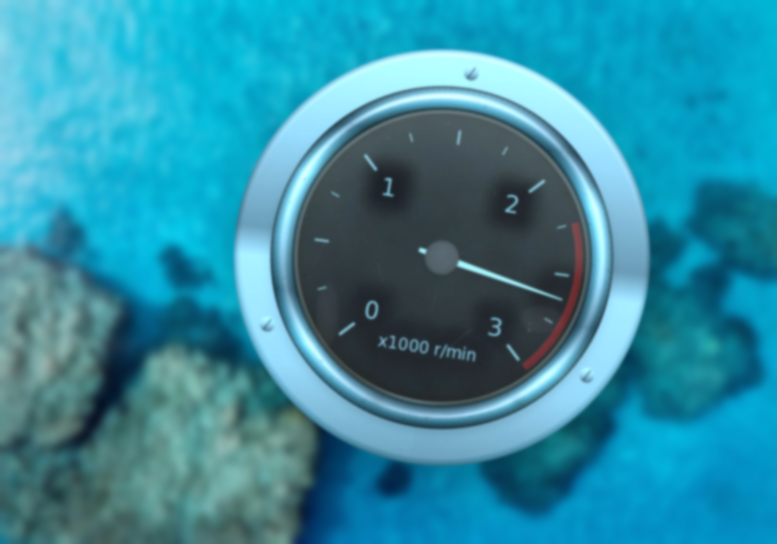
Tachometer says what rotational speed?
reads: 2625 rpm
